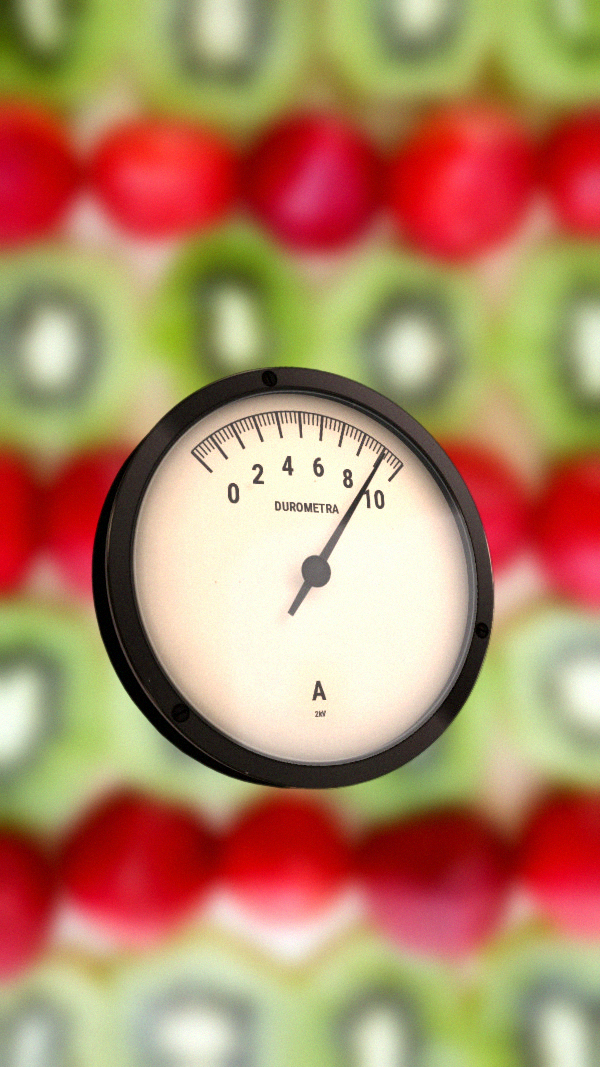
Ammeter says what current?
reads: 9 A
